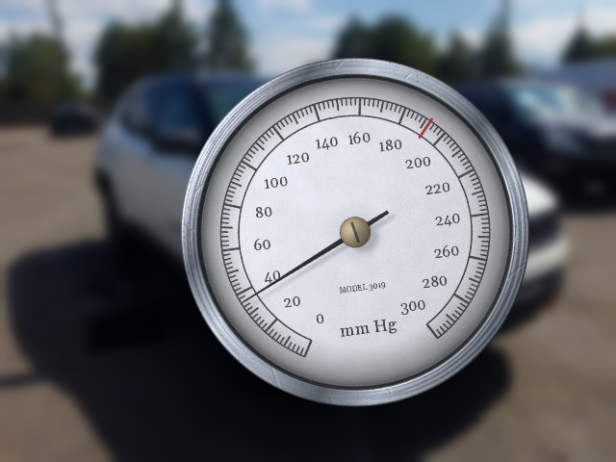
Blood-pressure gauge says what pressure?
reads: 36 mmHg
